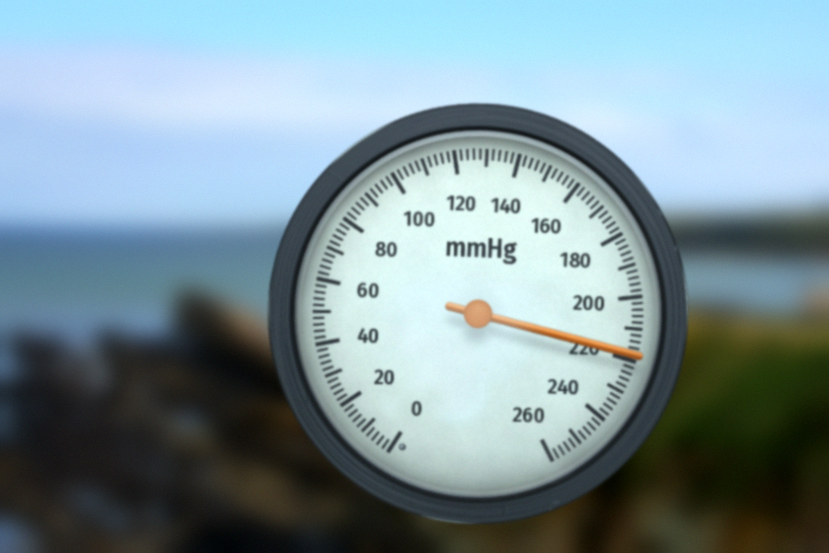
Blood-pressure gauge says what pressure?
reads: 218 mmHg
